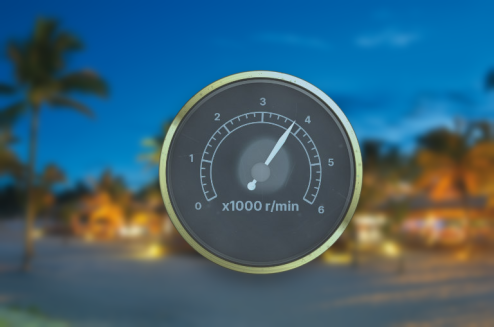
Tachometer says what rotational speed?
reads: 3800 rpm
